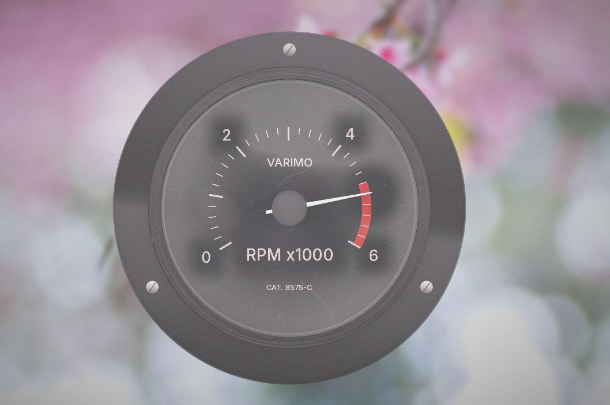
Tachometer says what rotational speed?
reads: 5000 rpm
